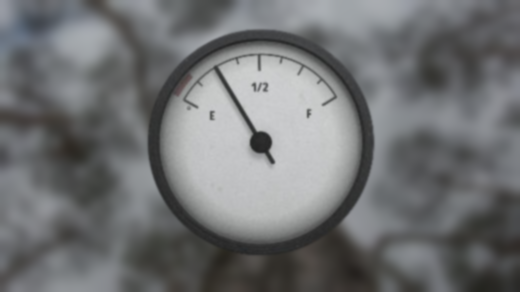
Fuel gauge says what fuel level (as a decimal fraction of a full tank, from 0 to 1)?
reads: 0.25
